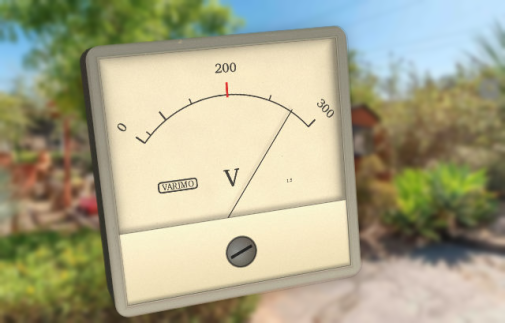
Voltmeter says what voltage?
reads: 275 V
